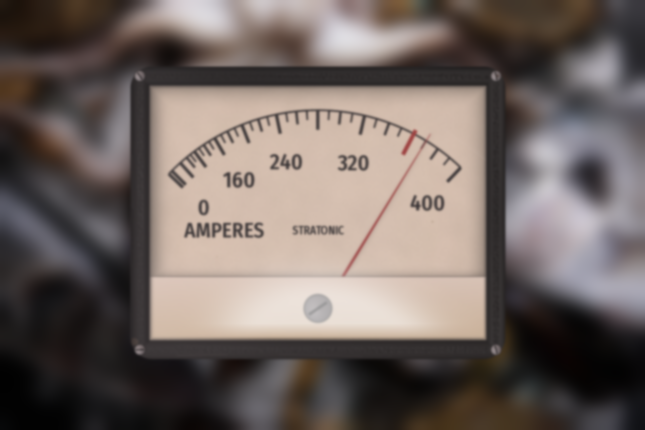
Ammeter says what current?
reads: 370 A
